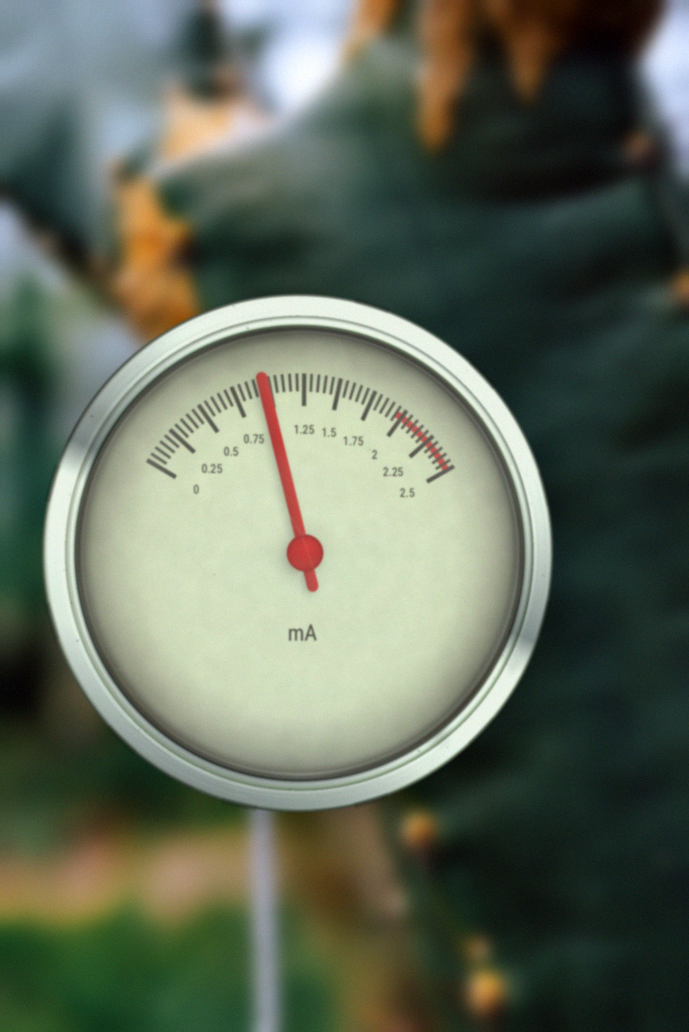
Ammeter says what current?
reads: 0.95 mA
